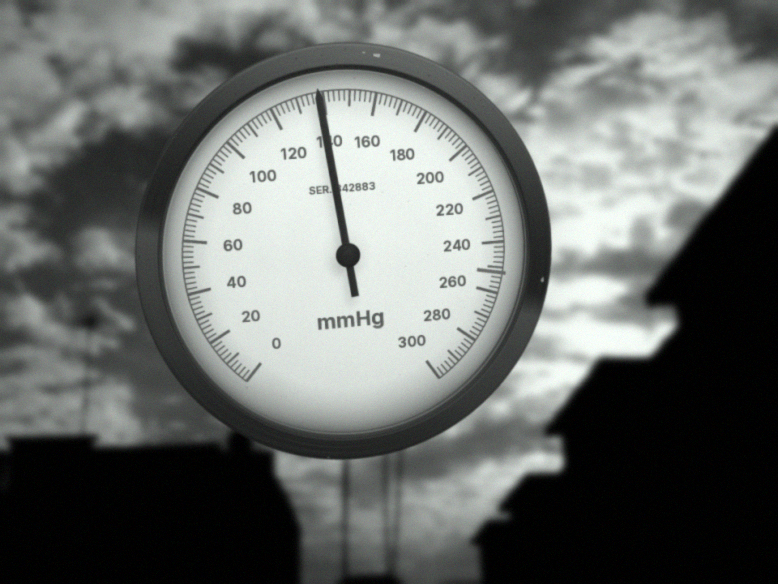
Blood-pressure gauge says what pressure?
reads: 138 mmHg
